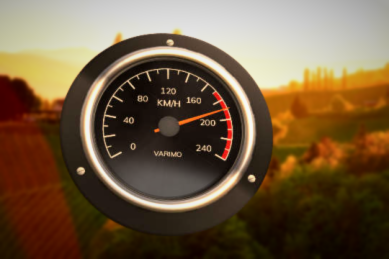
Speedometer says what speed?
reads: 190 km/h
